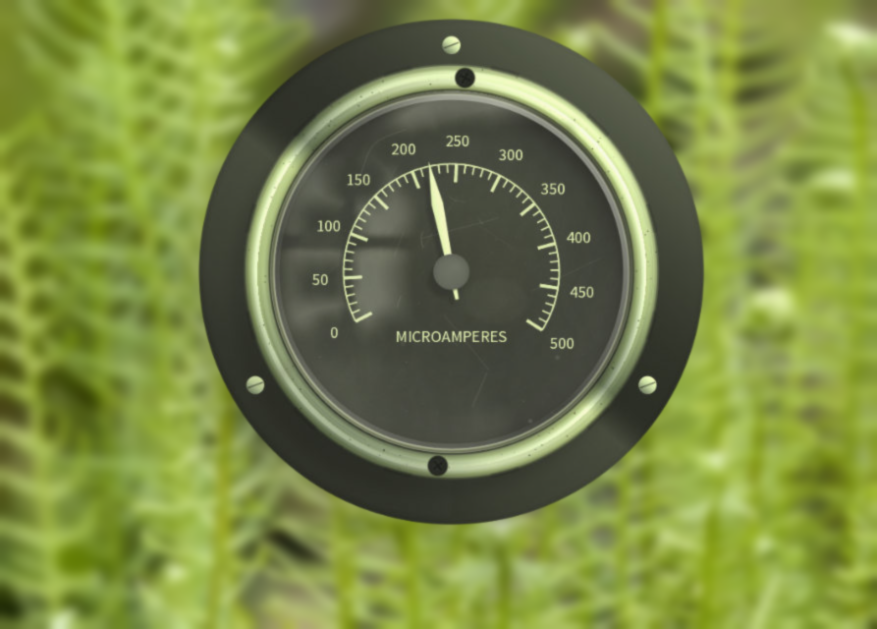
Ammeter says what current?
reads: 220 µA
